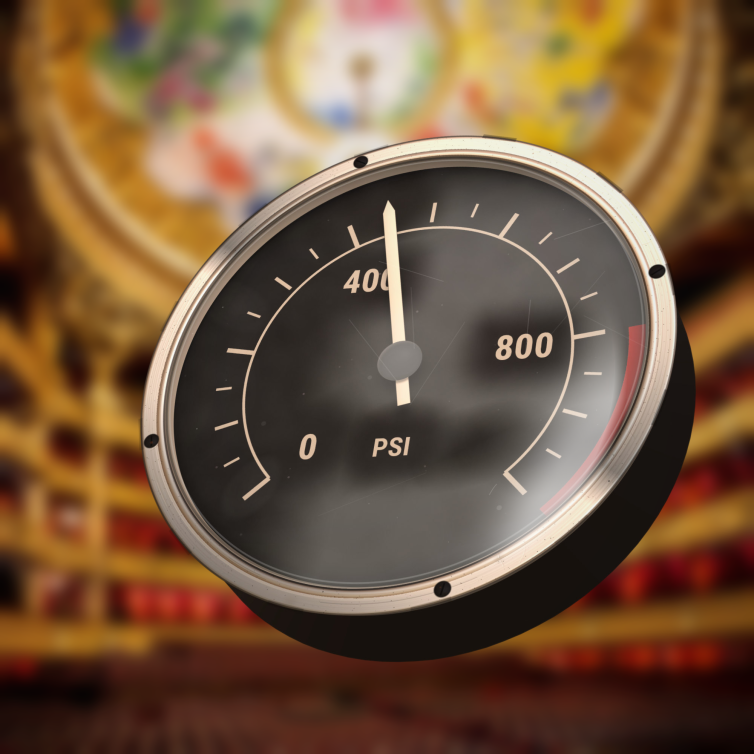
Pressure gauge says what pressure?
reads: 450 psi
